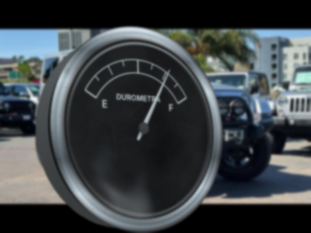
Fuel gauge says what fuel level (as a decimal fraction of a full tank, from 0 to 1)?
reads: 0.75
